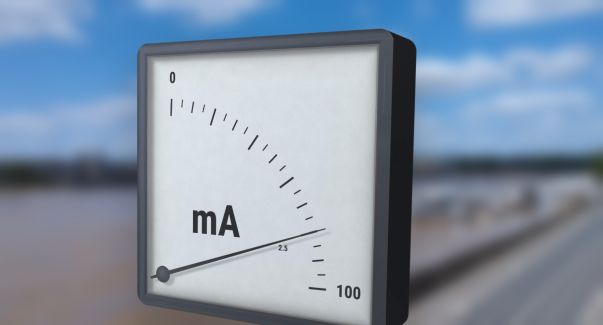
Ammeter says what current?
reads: 80 mA
